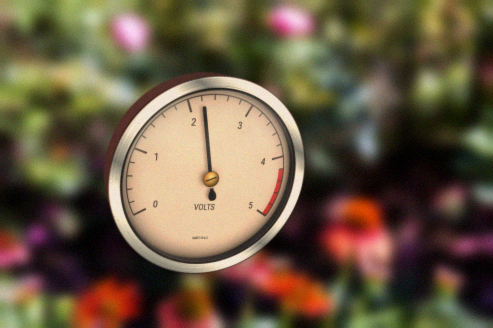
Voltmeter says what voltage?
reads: 2.2 V
